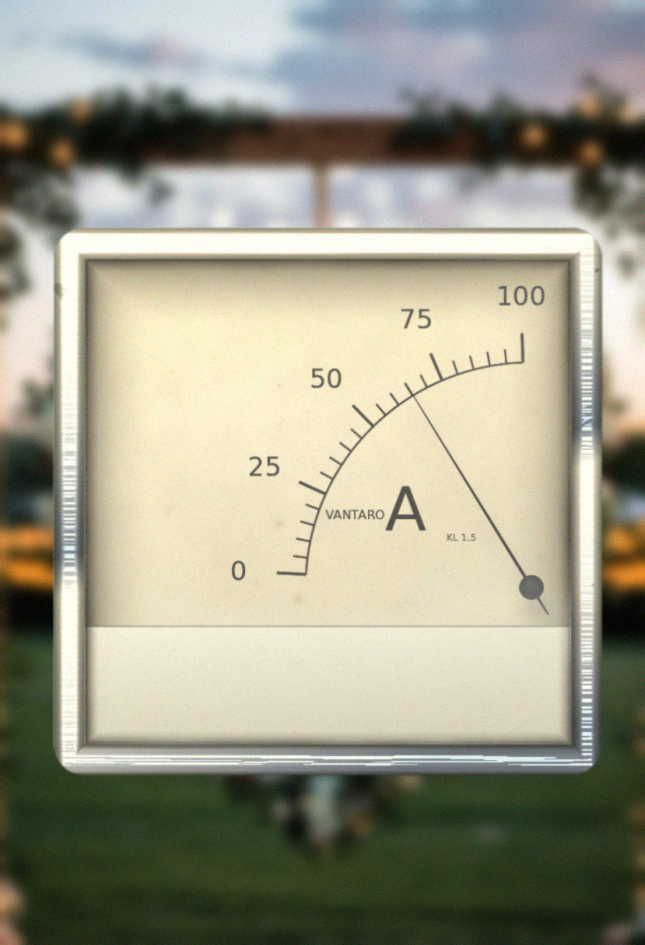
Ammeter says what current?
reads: 65 A
